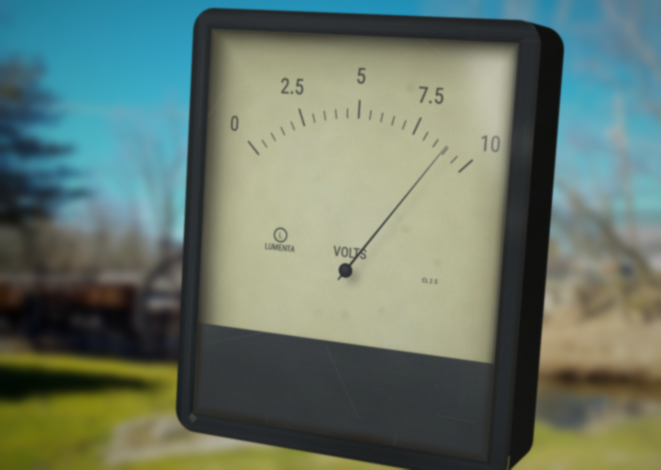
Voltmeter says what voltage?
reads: 9 V
